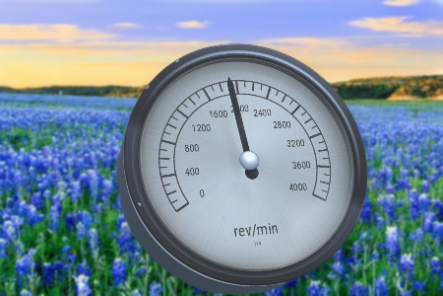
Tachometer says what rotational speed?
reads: 1900 rpm
